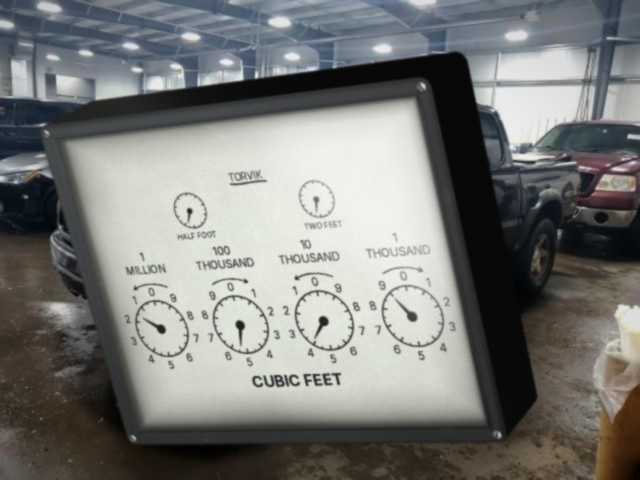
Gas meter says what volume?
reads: 153900 ft³
